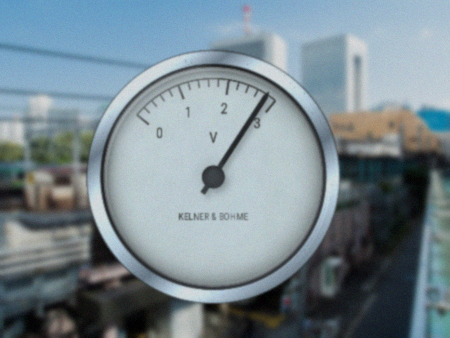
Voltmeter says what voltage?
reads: 2.8 V
